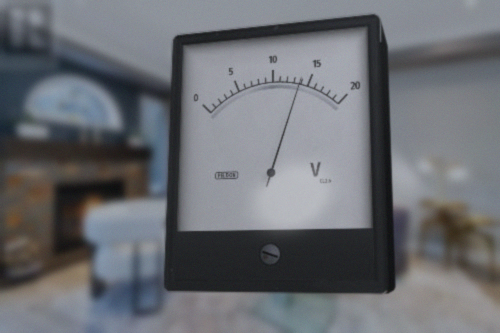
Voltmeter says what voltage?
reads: 14 V
